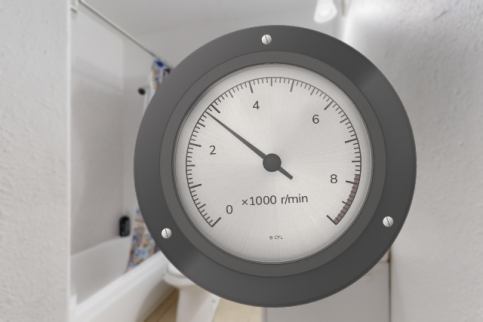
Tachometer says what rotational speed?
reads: 2800 rpm
